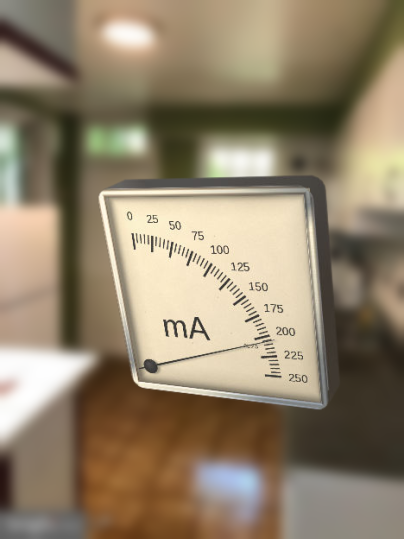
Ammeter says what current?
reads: 205 mA
